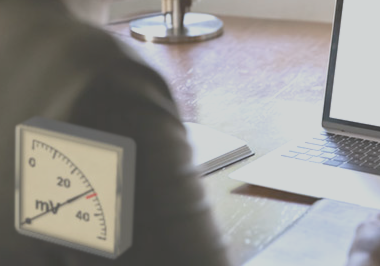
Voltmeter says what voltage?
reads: 30 mV
